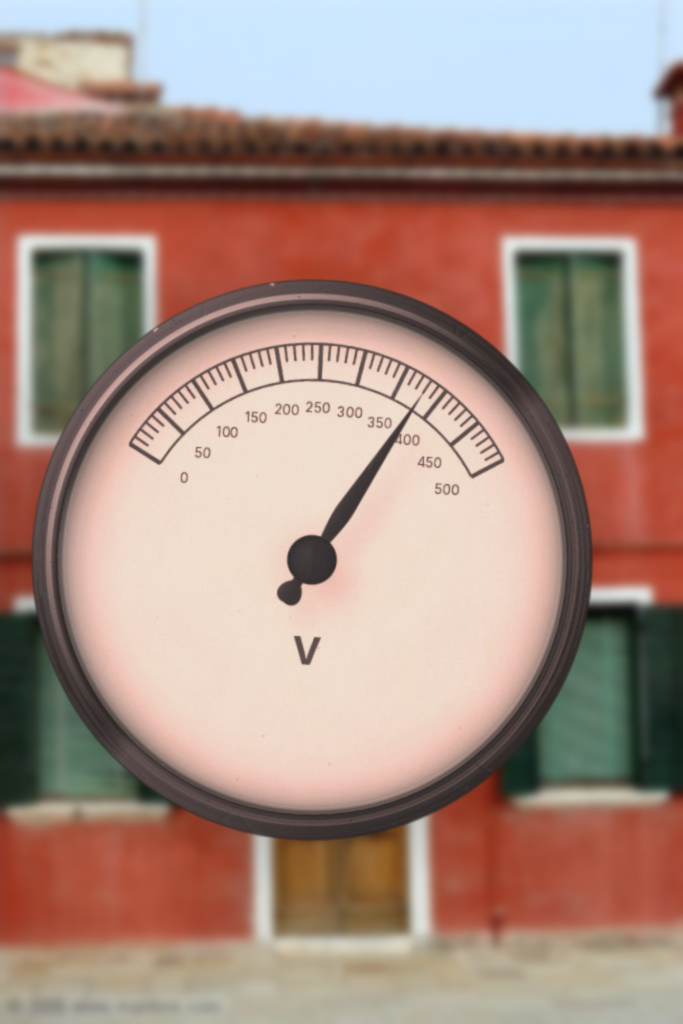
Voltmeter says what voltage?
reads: 380 V
